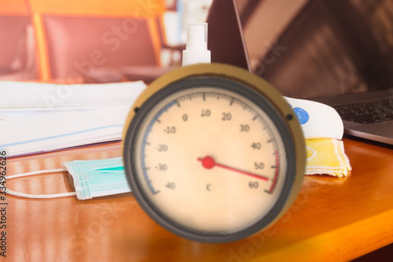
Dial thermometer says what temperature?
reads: 55 °C
